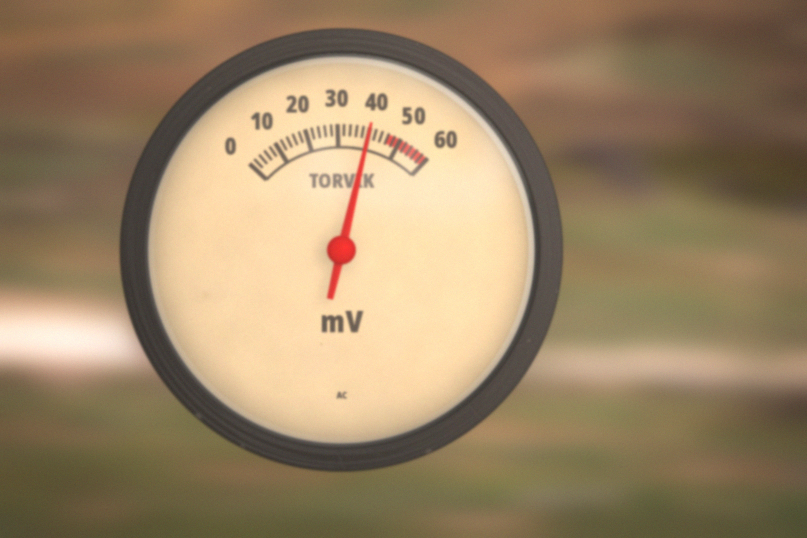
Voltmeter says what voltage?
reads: 40 mV
